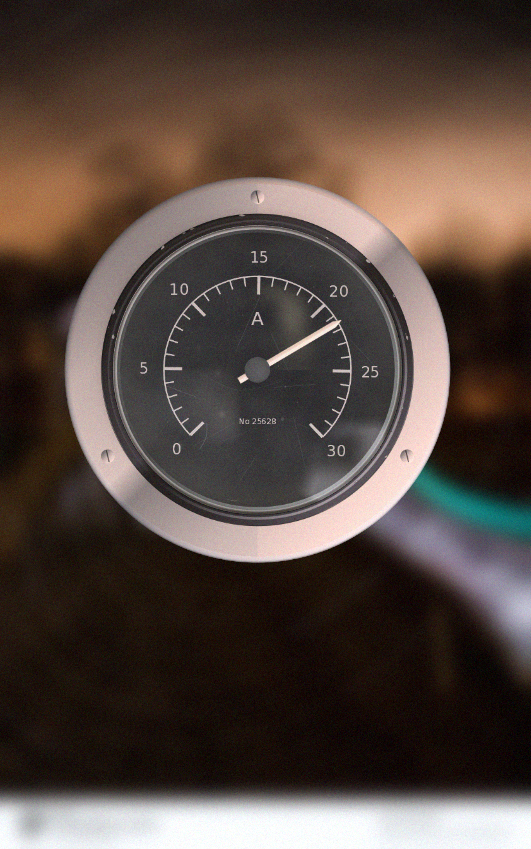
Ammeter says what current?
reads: 21.5 A
